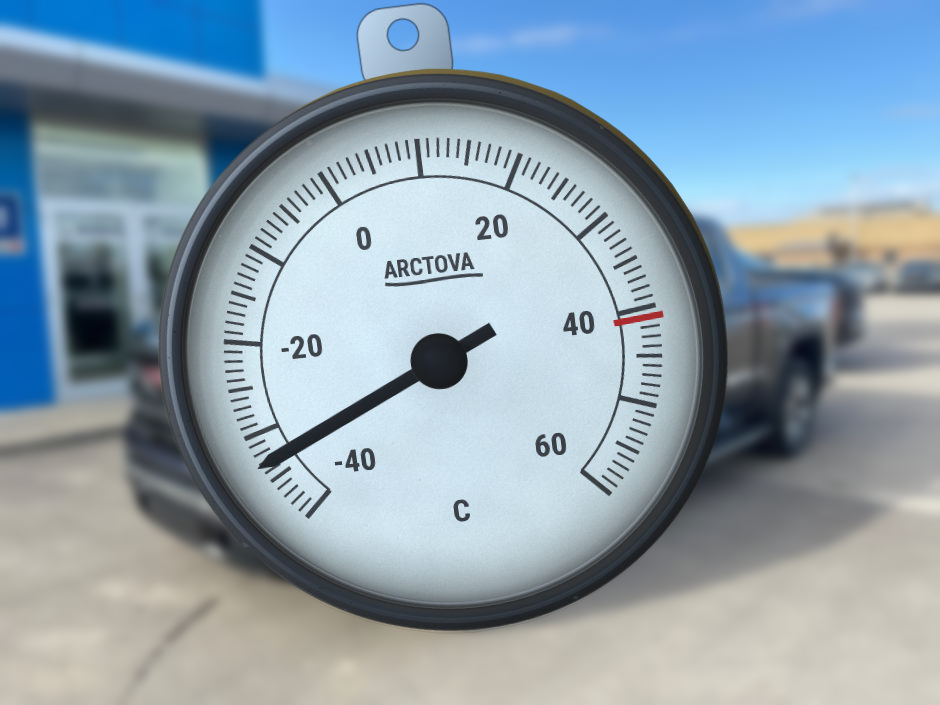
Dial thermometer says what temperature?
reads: -33 °C
